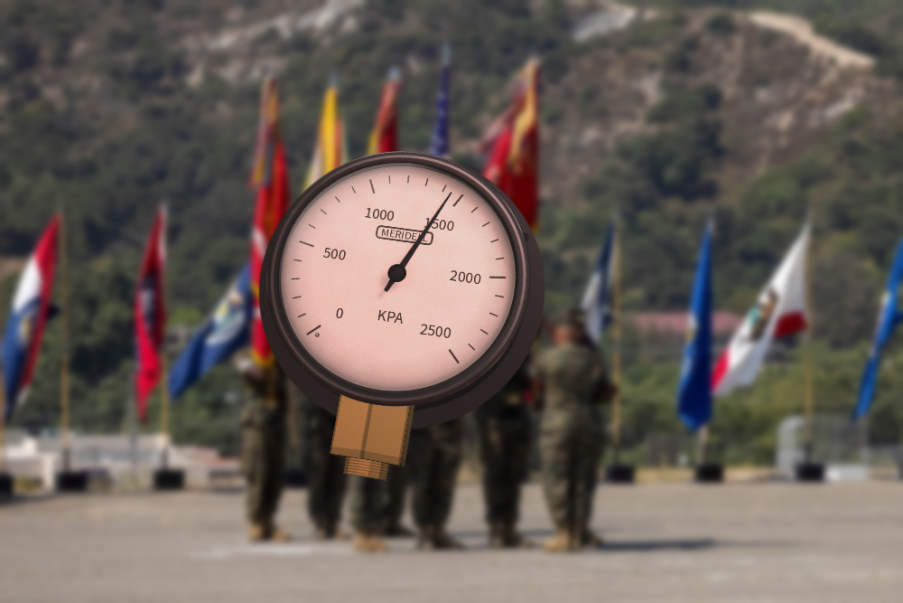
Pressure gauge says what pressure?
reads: 1450 kPa
